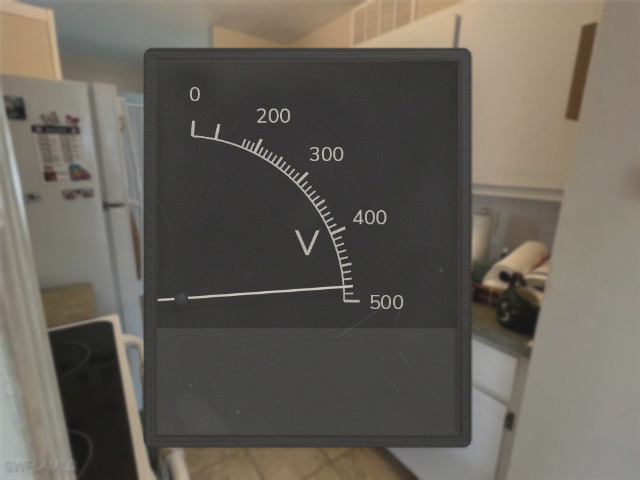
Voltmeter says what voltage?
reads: 480 V
